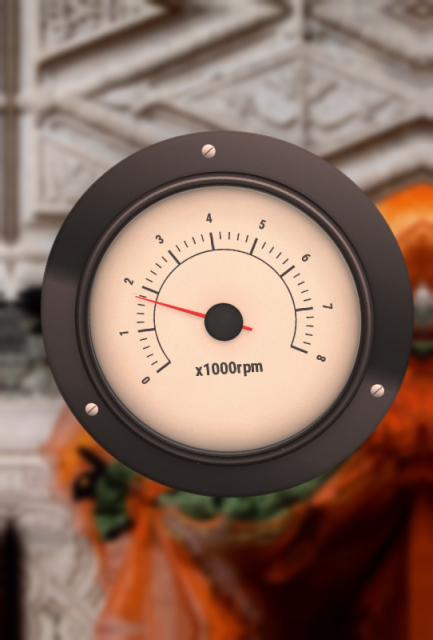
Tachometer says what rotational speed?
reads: 1800 rpm
